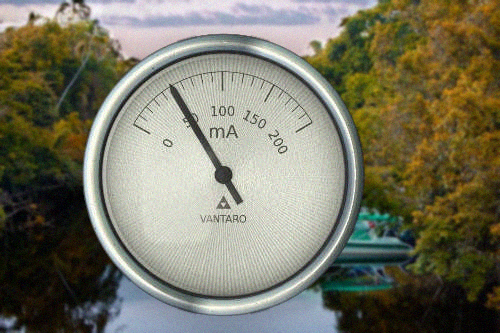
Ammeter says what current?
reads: 50 mA
